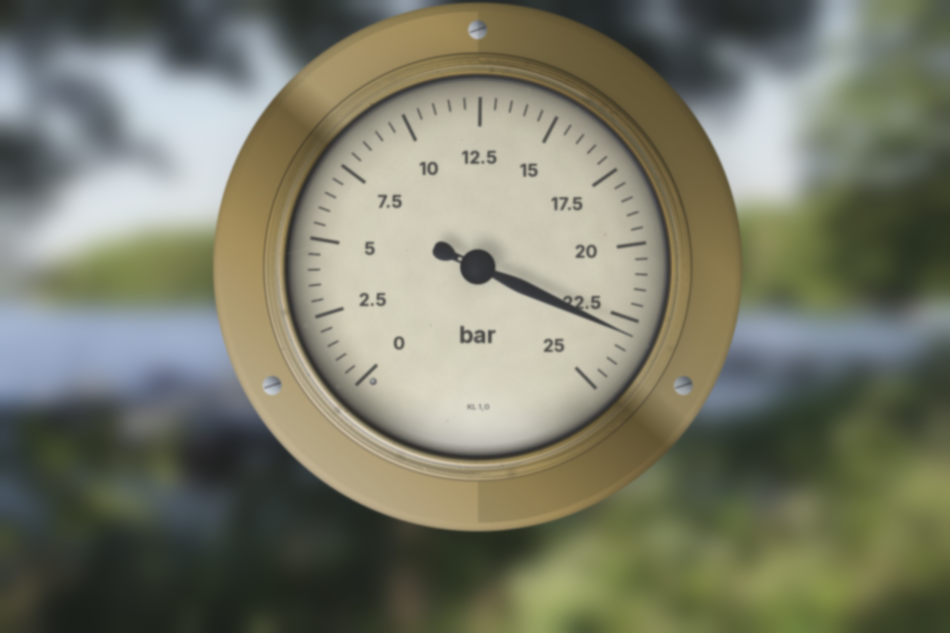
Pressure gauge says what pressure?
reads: 23 bar
